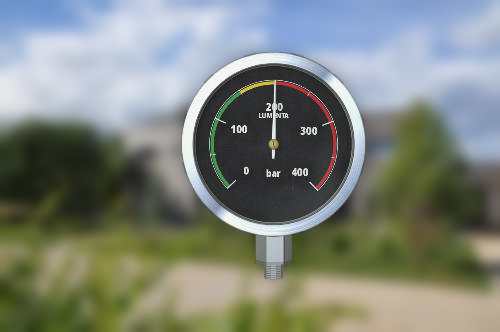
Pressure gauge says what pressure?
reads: 200 bar
